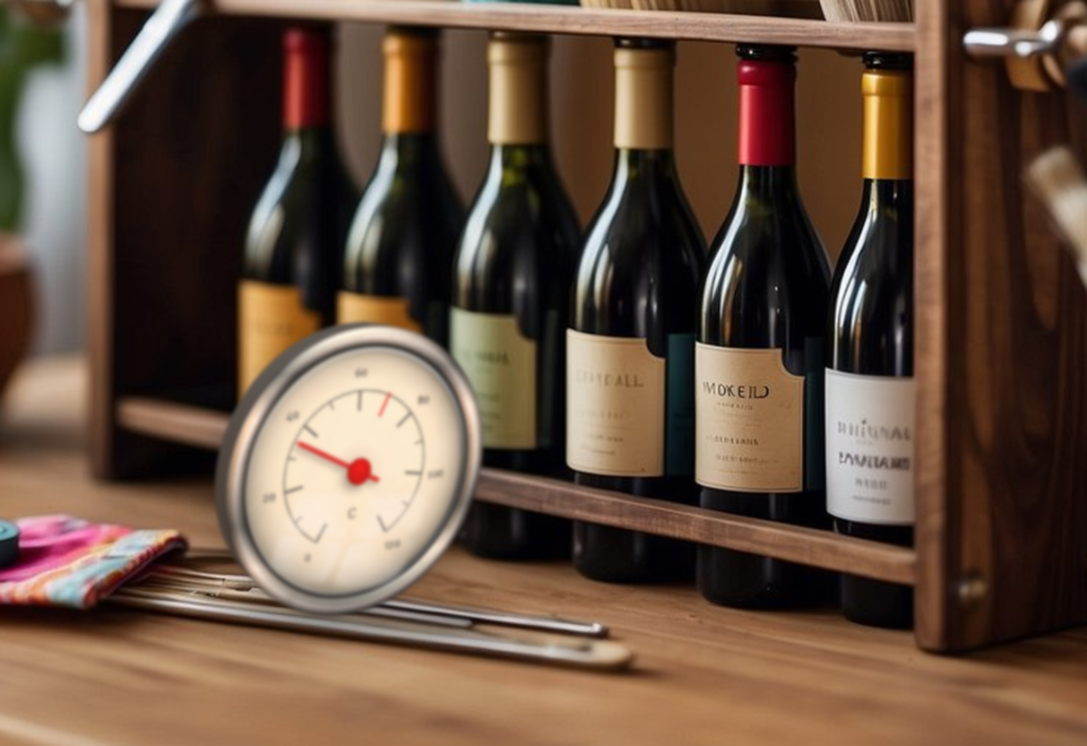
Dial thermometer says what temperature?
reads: 35 °C
